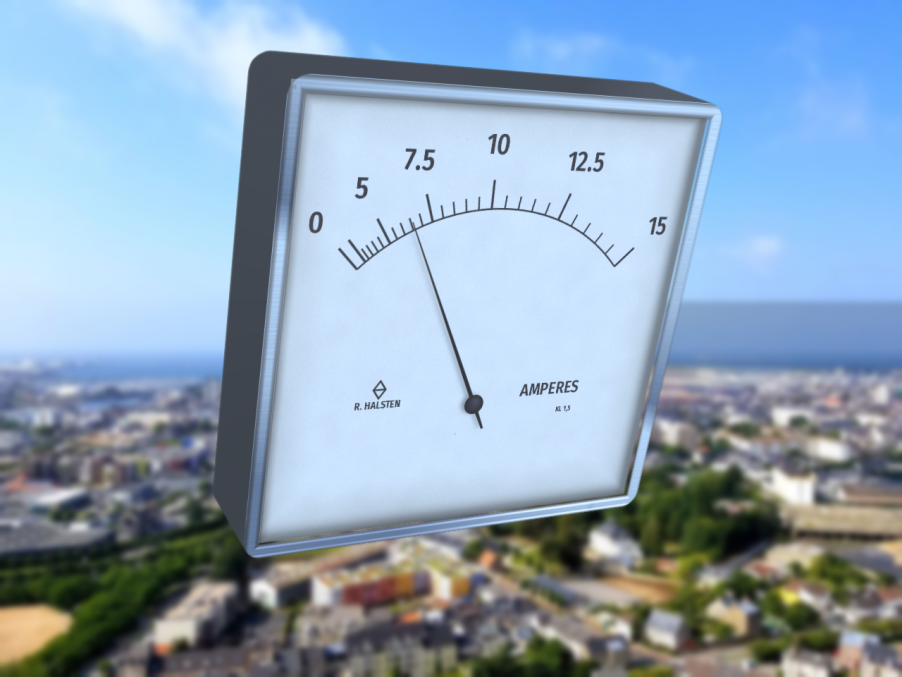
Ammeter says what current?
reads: 6.5 A
